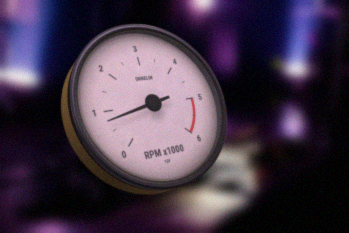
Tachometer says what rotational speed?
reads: 750 rpm
